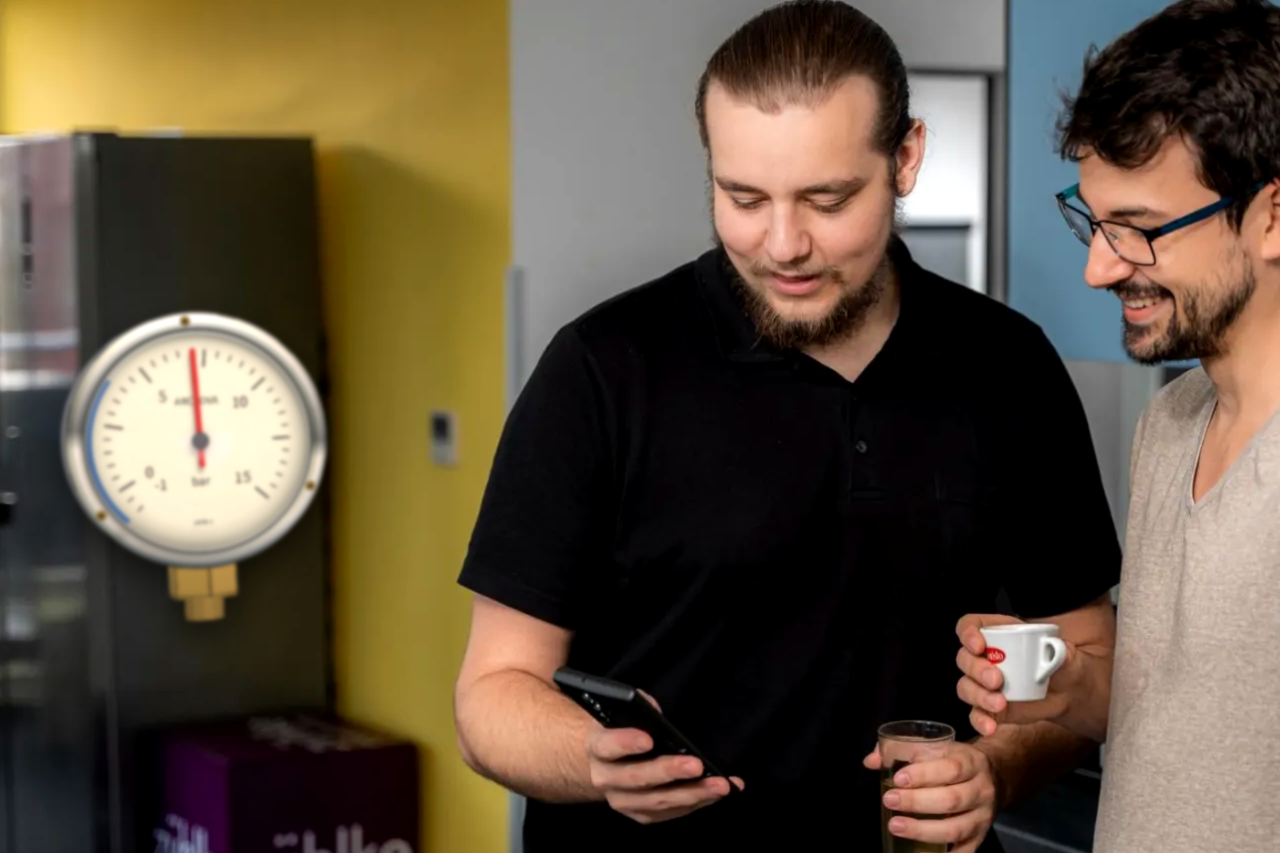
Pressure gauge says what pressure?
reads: 7 bar
